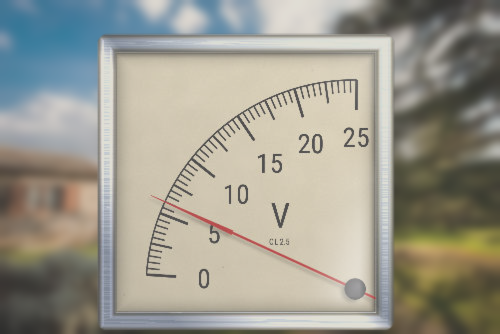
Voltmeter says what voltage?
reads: 6 V
